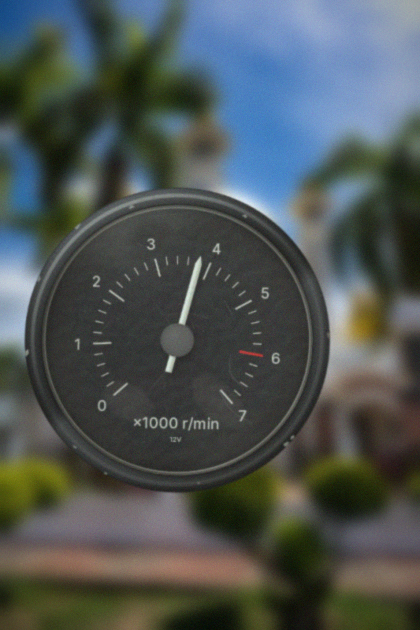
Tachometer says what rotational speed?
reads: 3800 rpm
